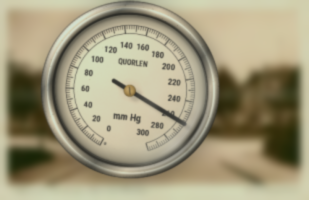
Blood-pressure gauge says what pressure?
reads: 260 mmHg
